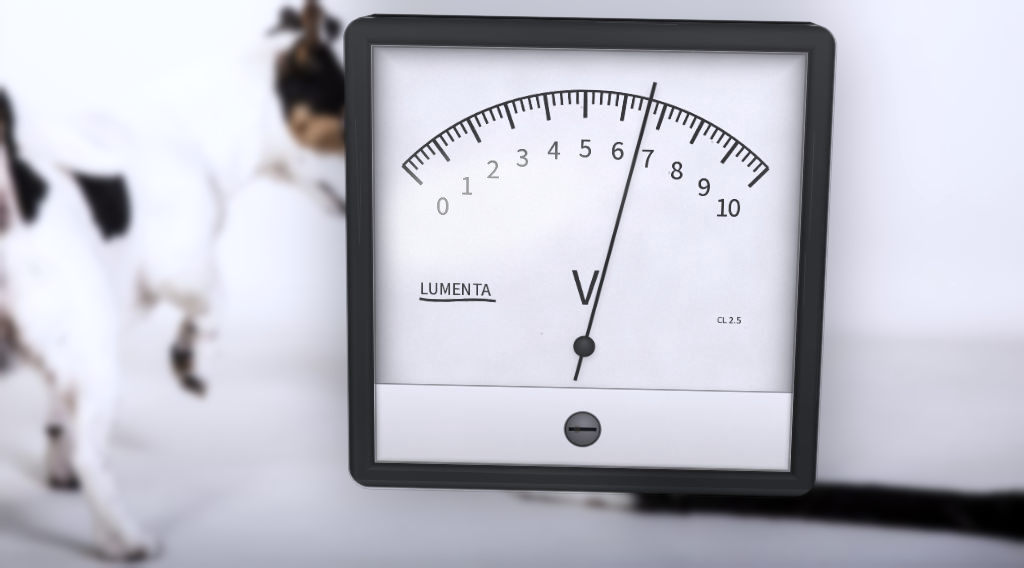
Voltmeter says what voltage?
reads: 6.6 V
